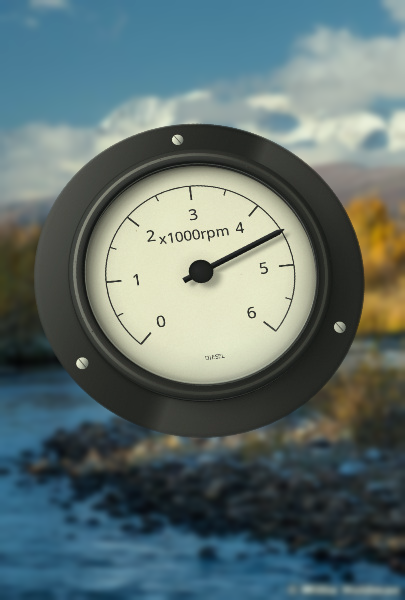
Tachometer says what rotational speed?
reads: 4500 rpm
